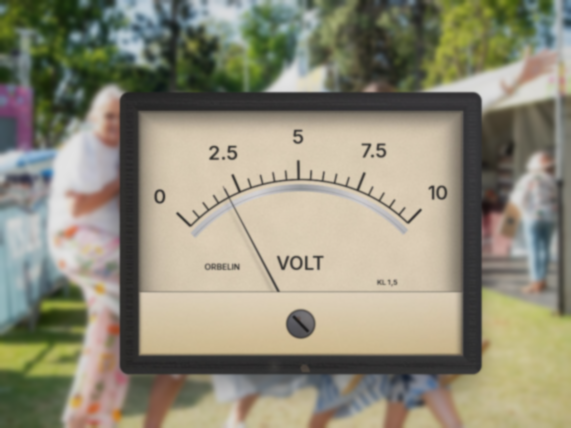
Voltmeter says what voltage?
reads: 2 V
